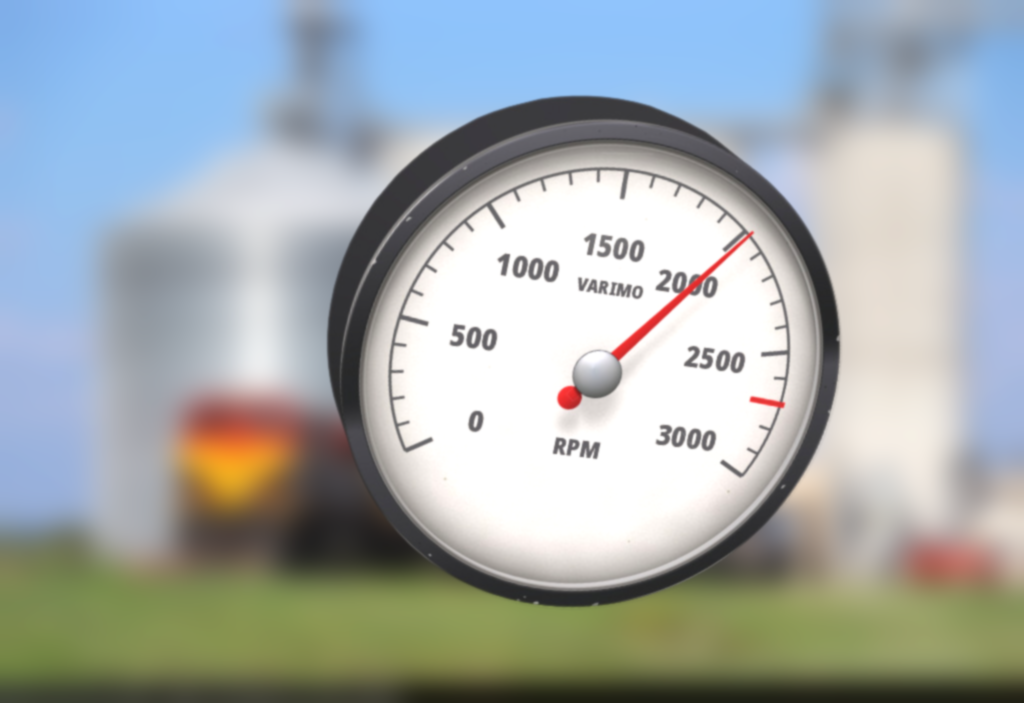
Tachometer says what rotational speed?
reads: 2000 rpm
